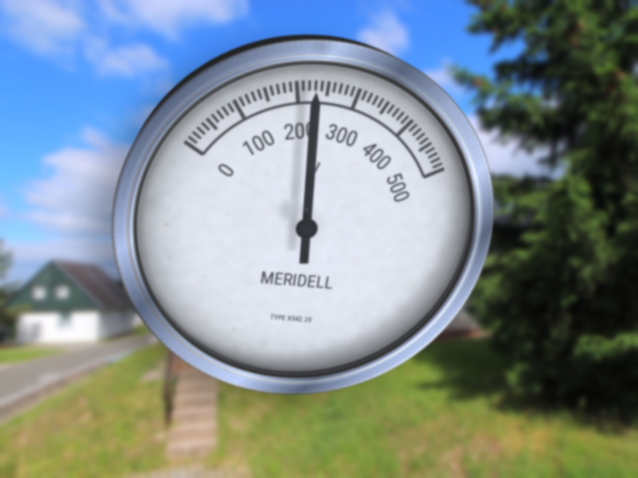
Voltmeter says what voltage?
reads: 230 V
